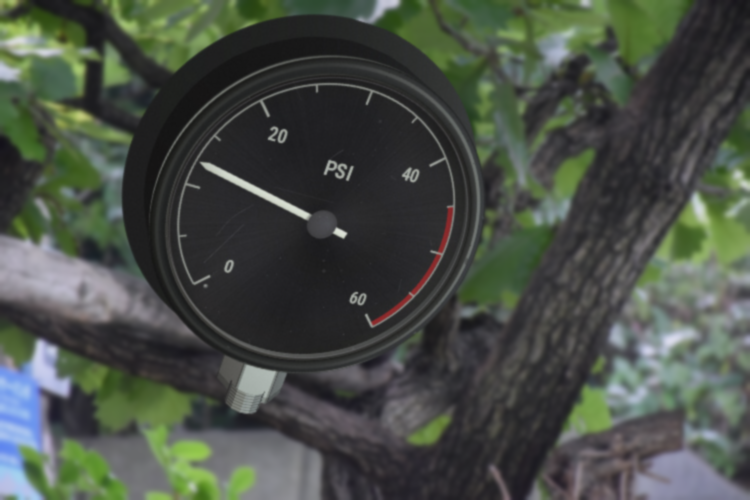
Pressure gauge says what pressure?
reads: 12.5 psi
